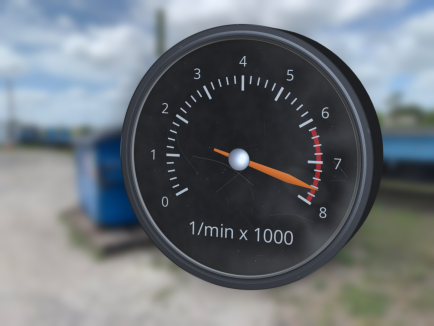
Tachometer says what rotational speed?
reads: 7600 rpm
